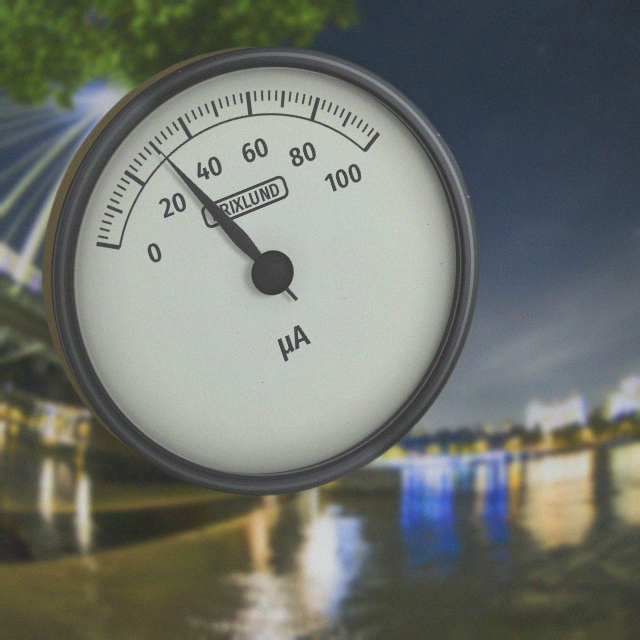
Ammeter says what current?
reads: 30 µA
